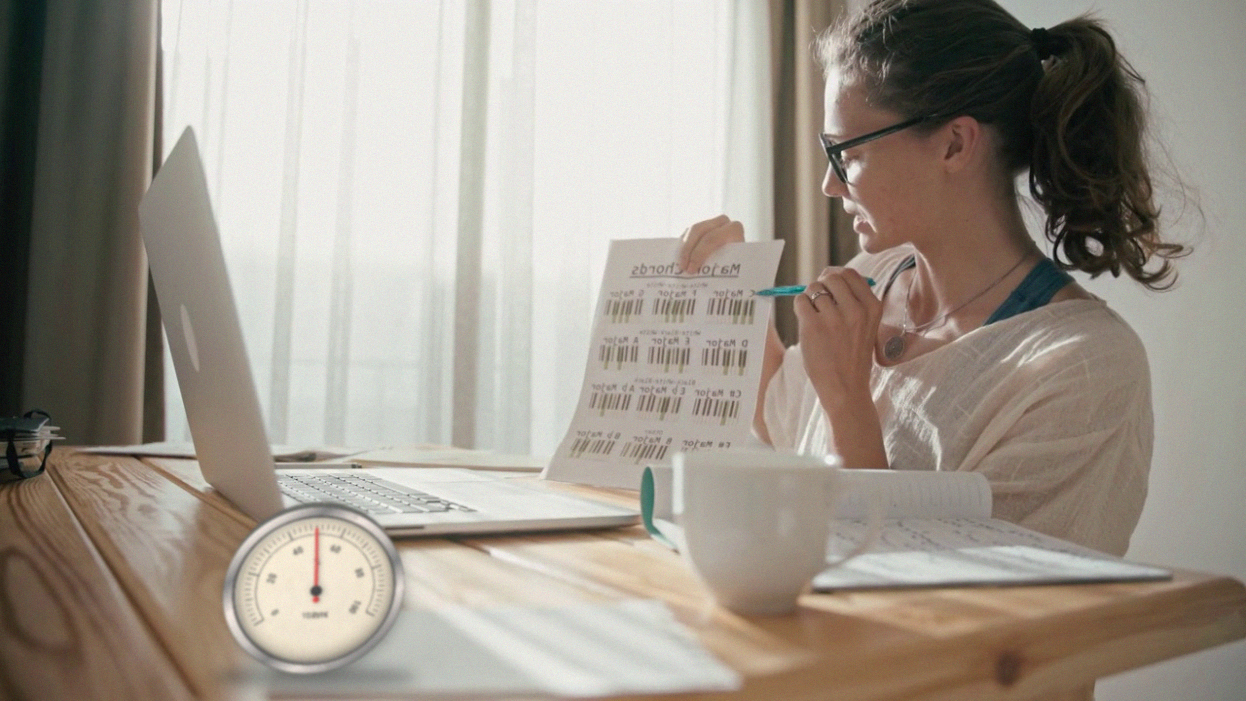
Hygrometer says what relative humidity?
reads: 50 %
